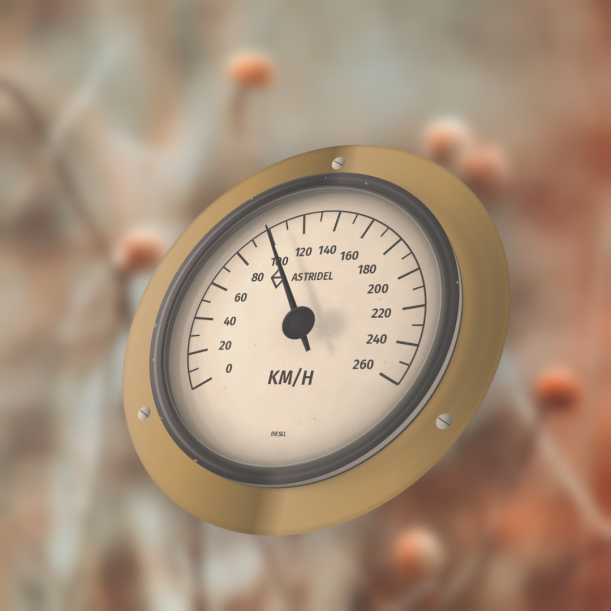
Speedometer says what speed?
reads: 100 km/h
